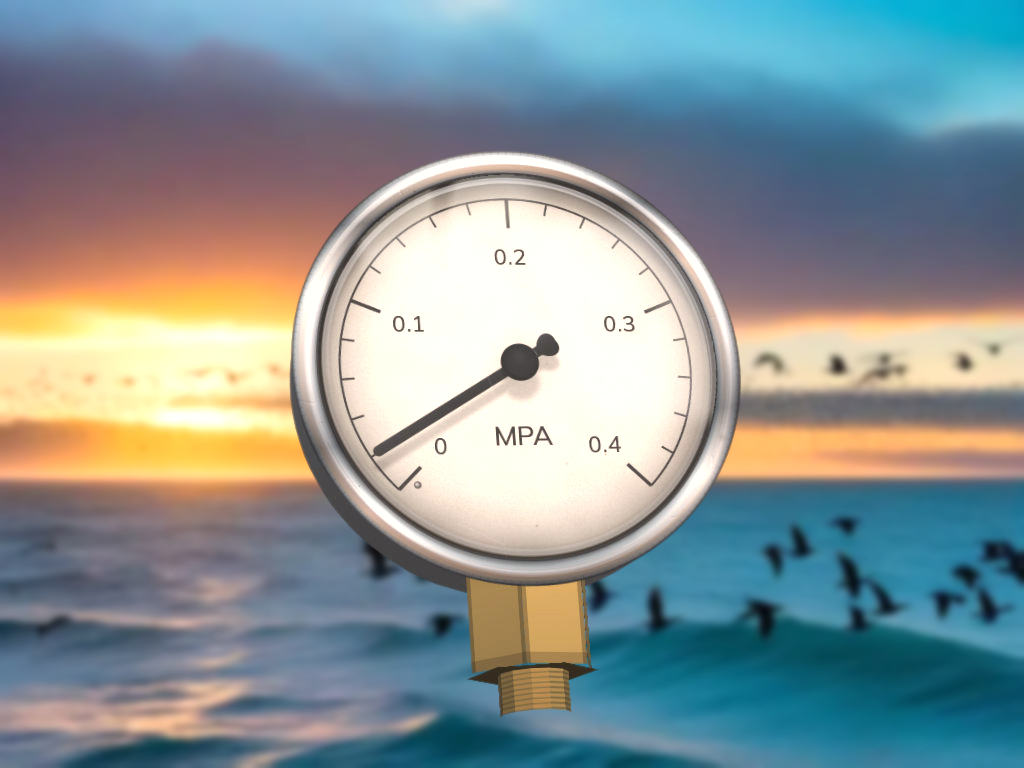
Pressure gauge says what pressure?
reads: 0.02 MPa
